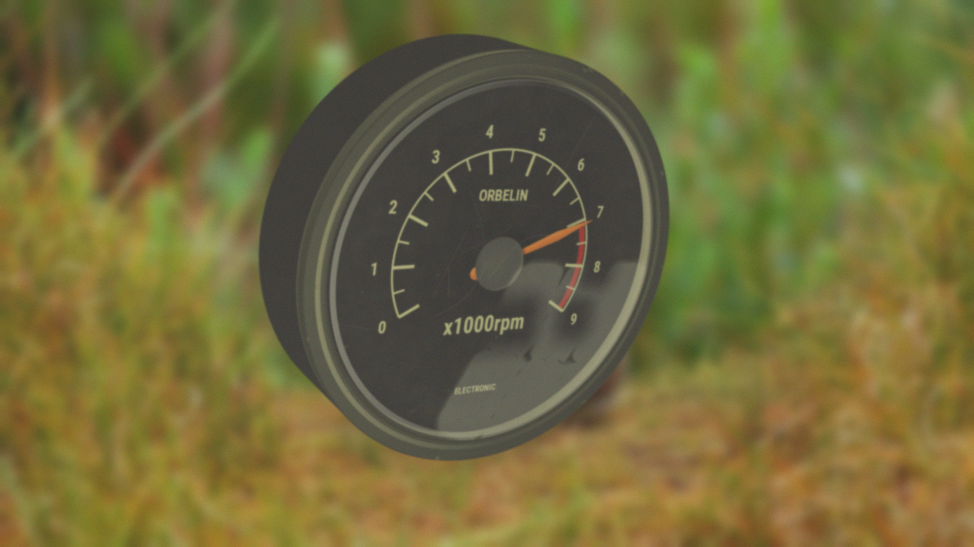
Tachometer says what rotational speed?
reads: 7000 rpm
